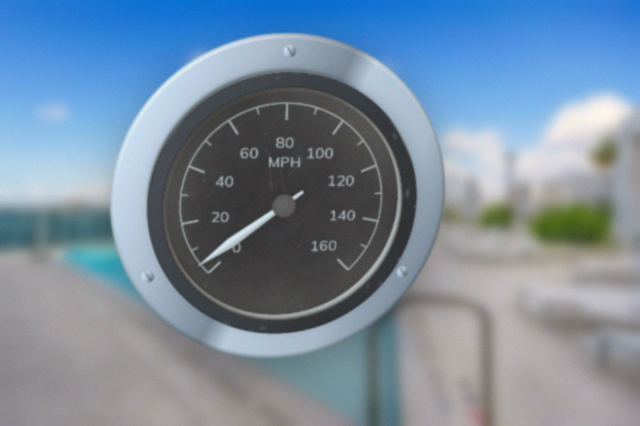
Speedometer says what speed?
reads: 5 mph
